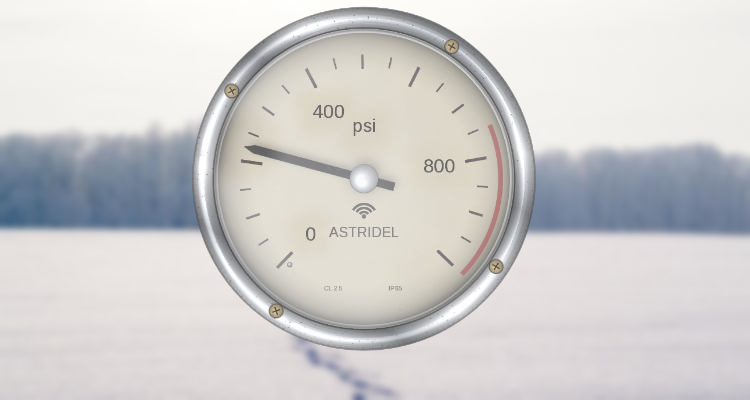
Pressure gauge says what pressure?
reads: 225 psi
